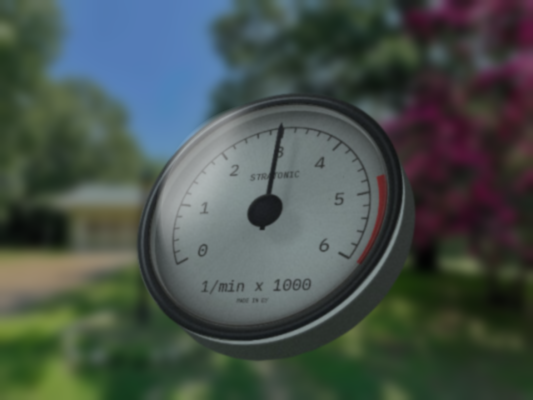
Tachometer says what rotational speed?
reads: 3000 rpm
